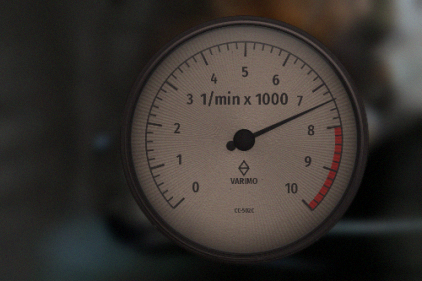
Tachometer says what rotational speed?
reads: 7400 rpm
